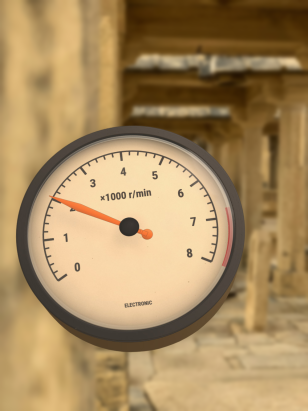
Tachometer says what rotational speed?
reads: 2000 rpm
